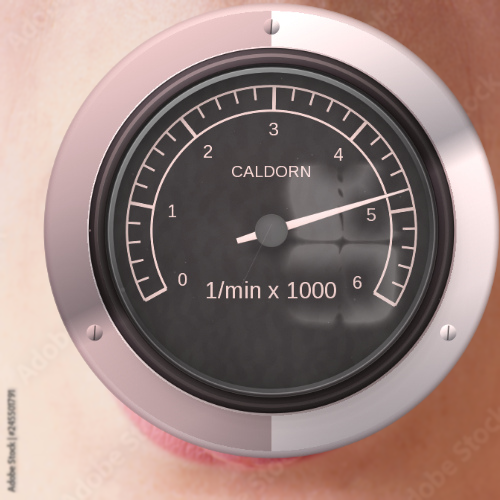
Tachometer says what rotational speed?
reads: 4800 rpm
